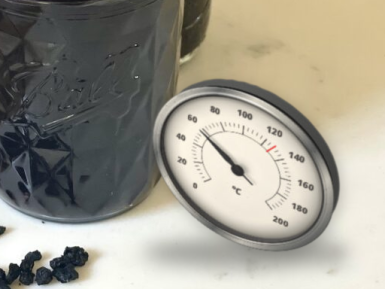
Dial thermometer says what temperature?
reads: 60 °C
